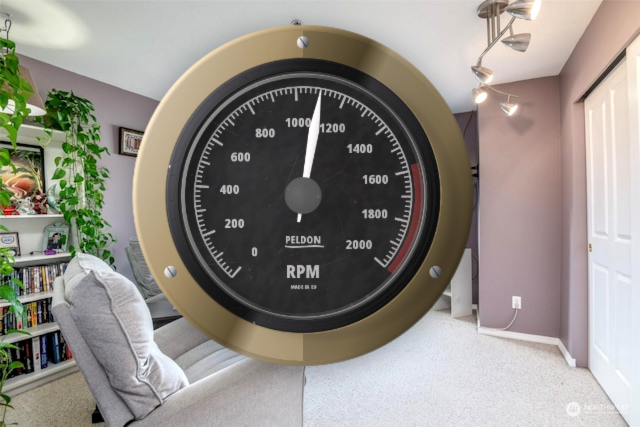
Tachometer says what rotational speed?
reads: 1100 rpm
